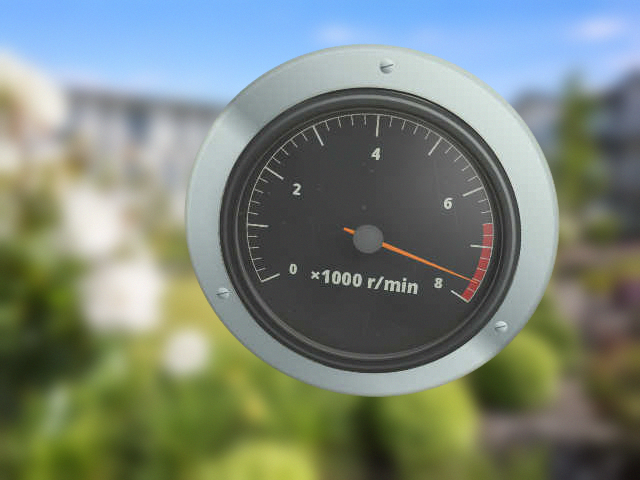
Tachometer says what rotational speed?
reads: 7600 rpm
